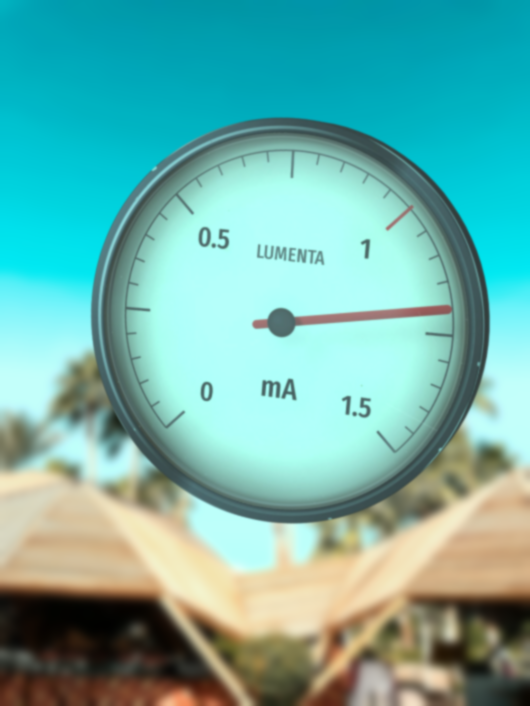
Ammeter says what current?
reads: 1.2 mA
